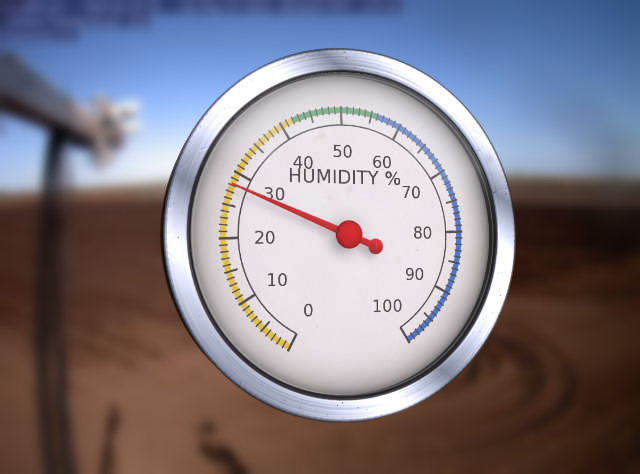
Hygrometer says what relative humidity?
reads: 28 %
